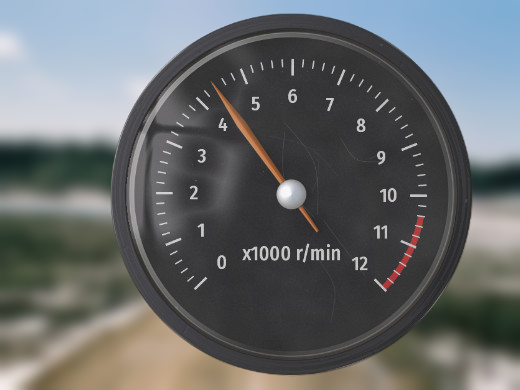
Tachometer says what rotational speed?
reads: 4400 rpm
